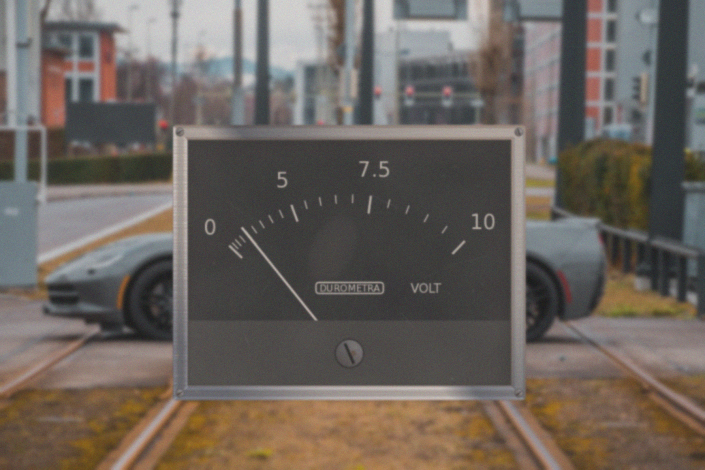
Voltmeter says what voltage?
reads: 2.5 V
